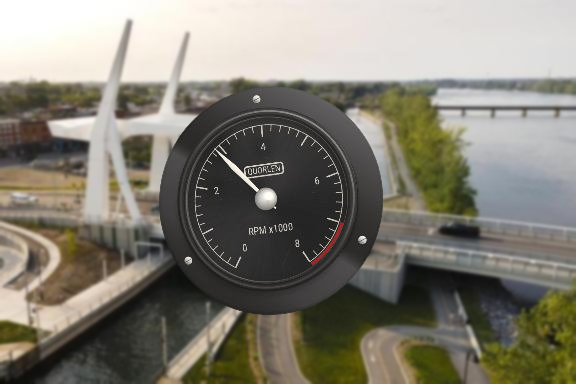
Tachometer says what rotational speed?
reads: 2900 rpm
